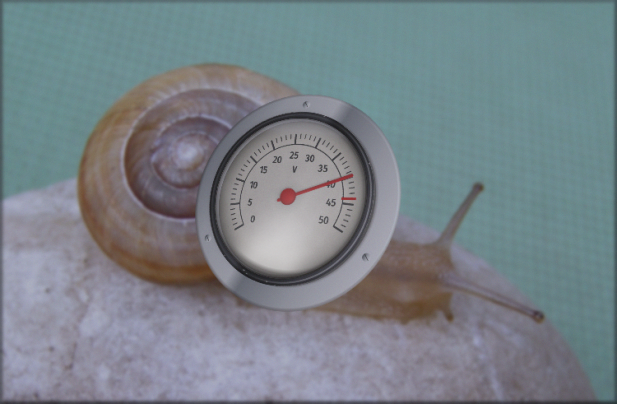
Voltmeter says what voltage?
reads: 40 V
